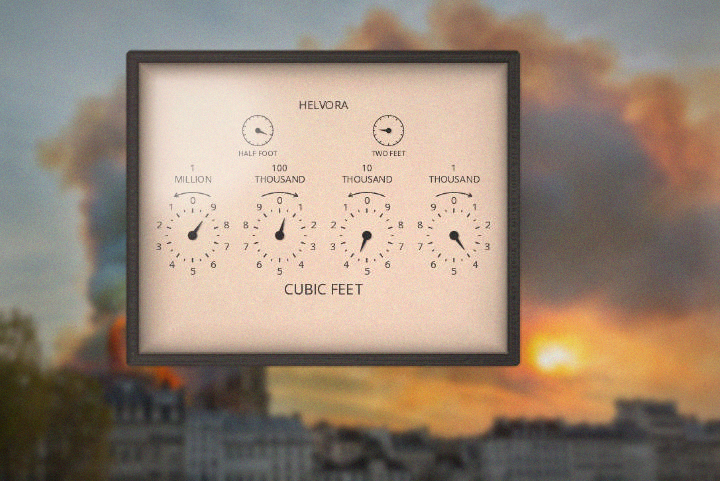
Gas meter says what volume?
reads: 904400 ft³
